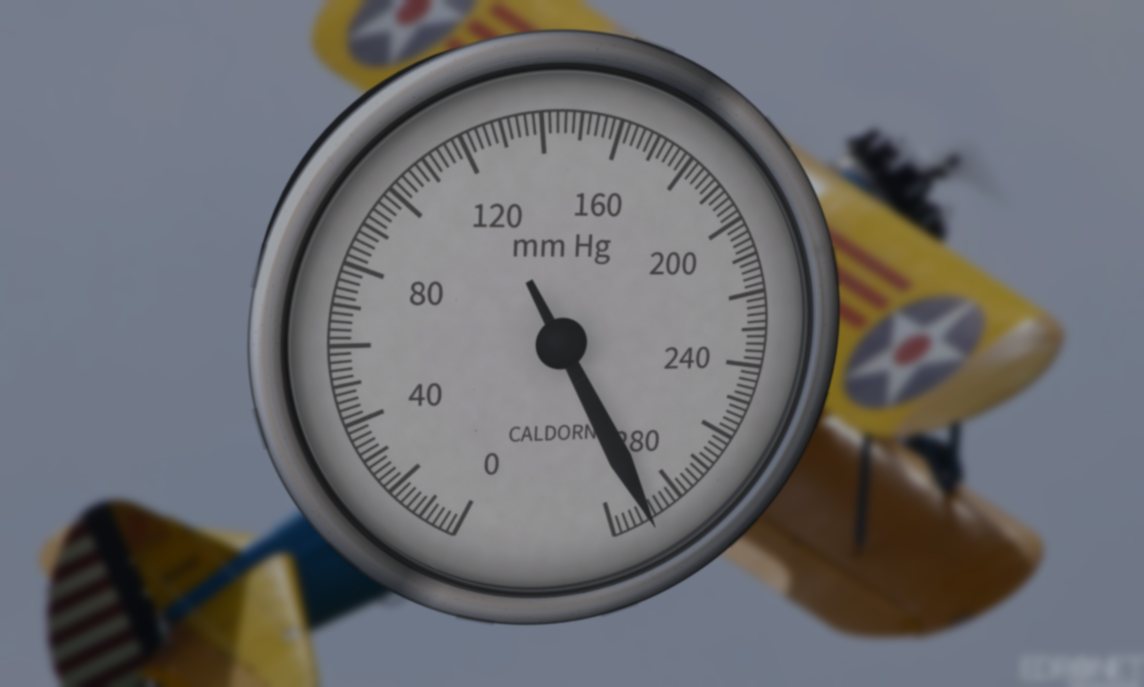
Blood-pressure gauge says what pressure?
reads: 290 mmHg
